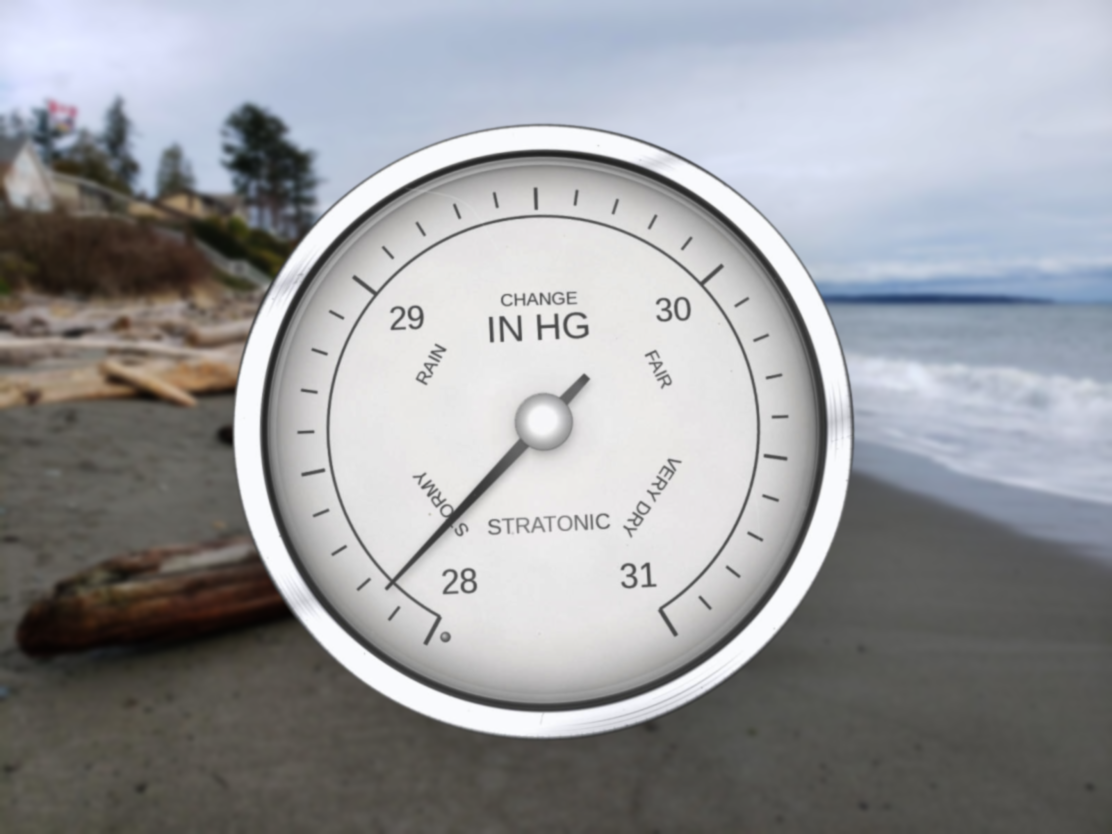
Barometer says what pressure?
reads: 28.15 inHg
